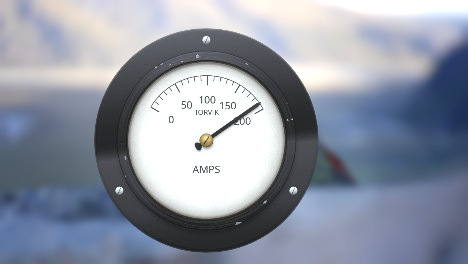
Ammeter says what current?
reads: 190 A
